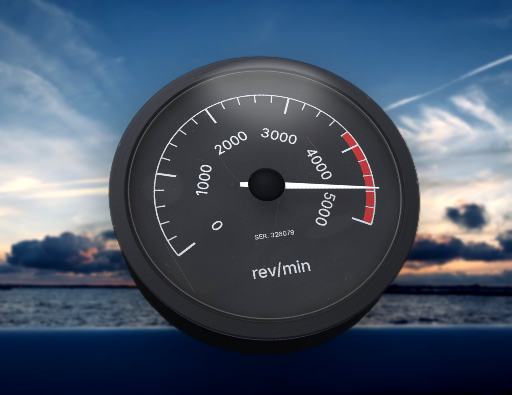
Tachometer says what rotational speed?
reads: 4600 rpm
